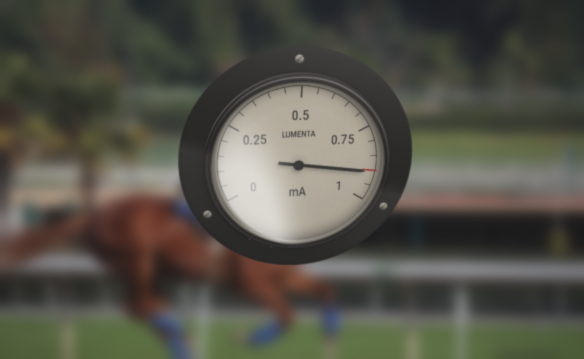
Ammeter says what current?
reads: 0.9 mA
